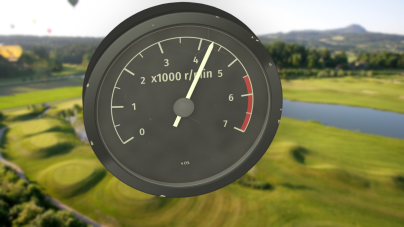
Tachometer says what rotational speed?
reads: 4250 rpm
